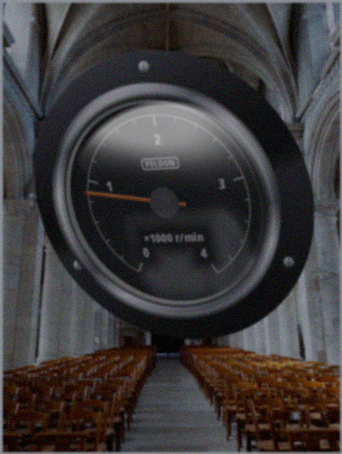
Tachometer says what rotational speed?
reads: 900 rpm
